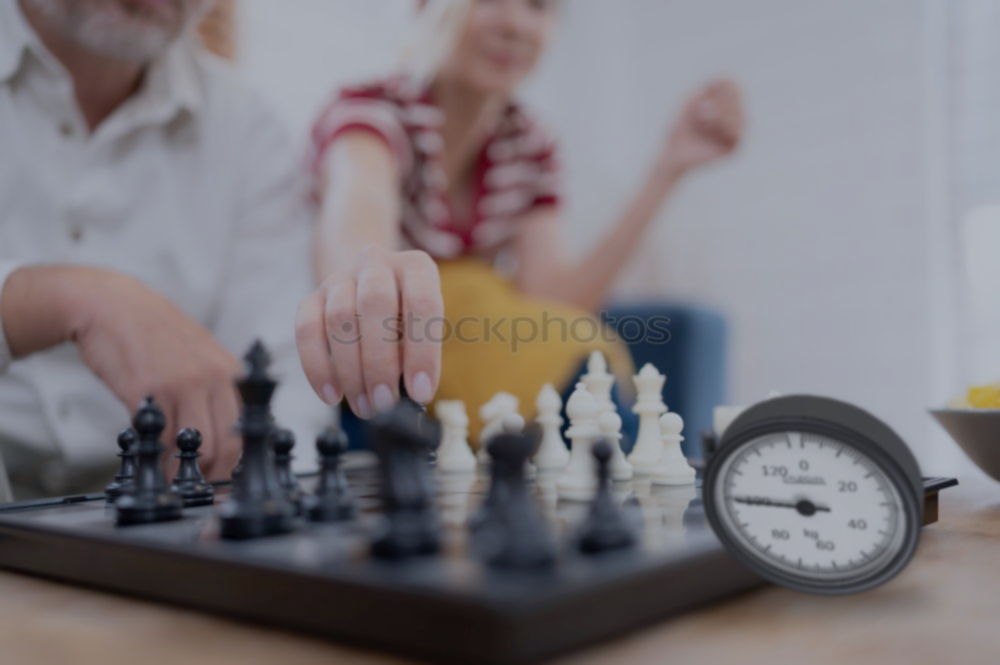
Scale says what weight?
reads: 100 kg
